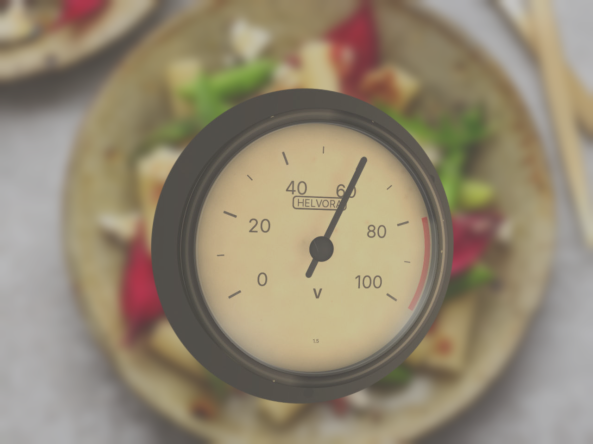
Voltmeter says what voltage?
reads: 60 V
